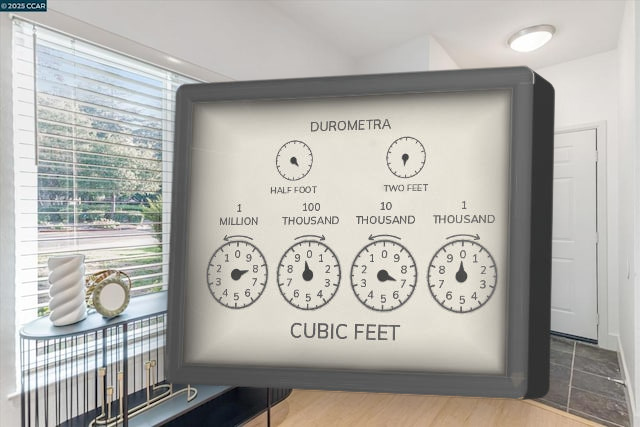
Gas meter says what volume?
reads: 797000 ft³
